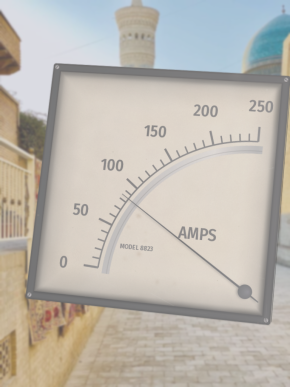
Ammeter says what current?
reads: 85 A
